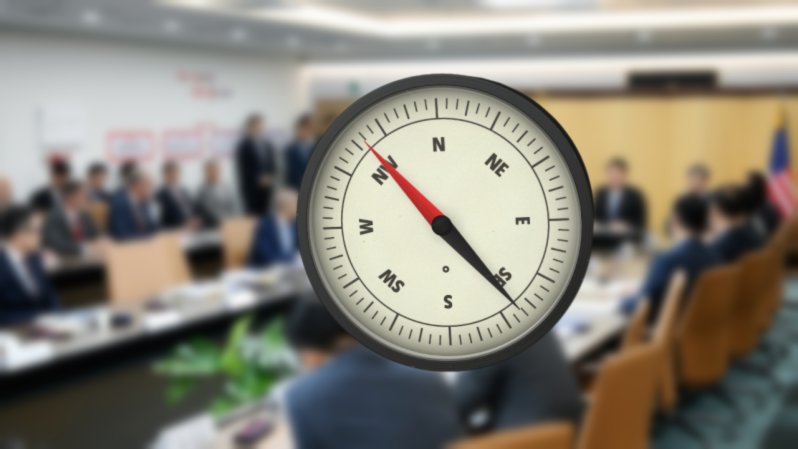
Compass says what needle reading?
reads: 320 °
